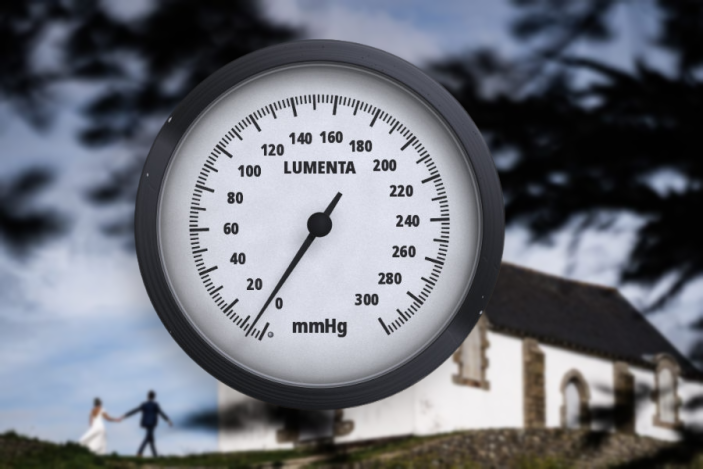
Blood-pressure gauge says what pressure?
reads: 6 mmHg
